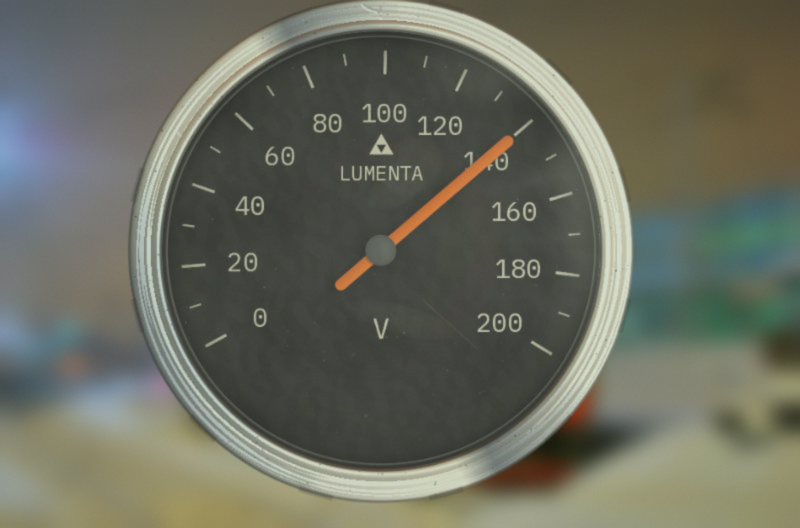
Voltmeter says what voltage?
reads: 140 V
